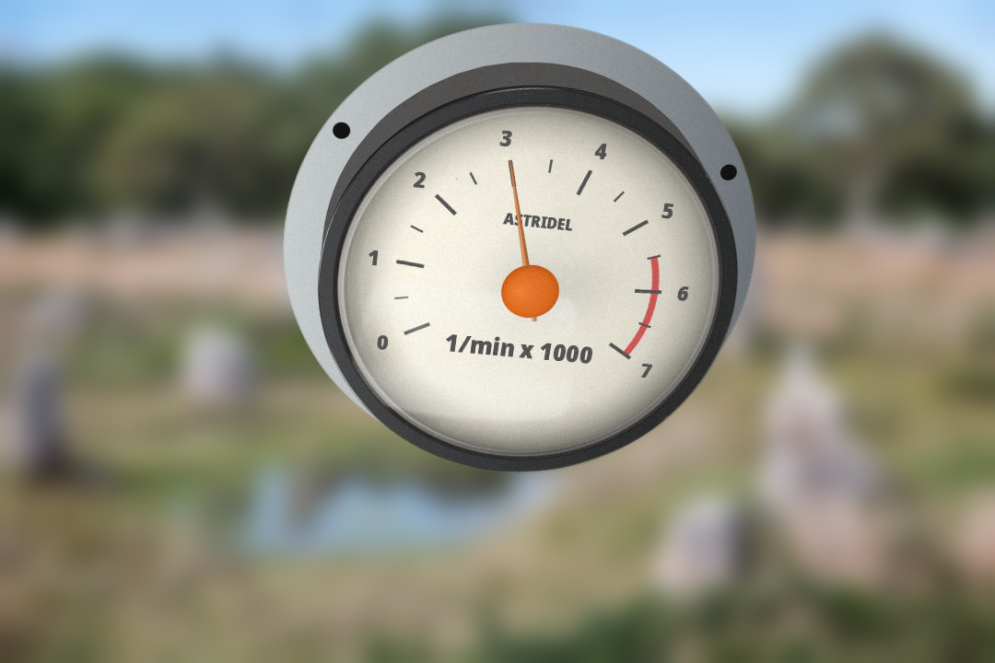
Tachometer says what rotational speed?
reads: 3000 rpm
